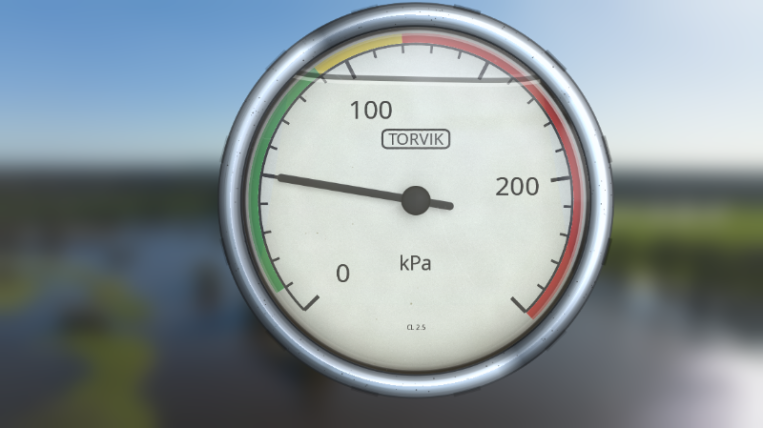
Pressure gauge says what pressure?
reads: 50 kPa
